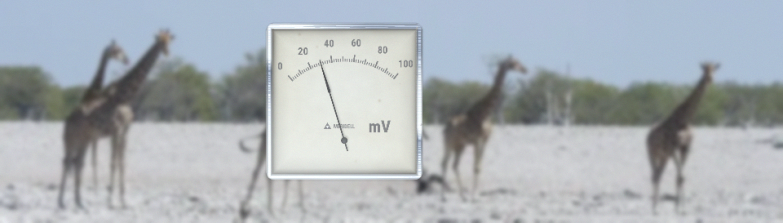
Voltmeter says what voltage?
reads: 30 mV
